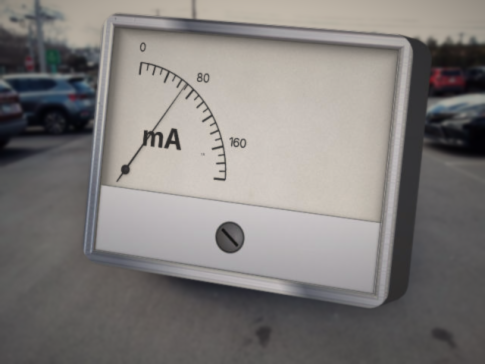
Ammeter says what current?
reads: 70 mA
